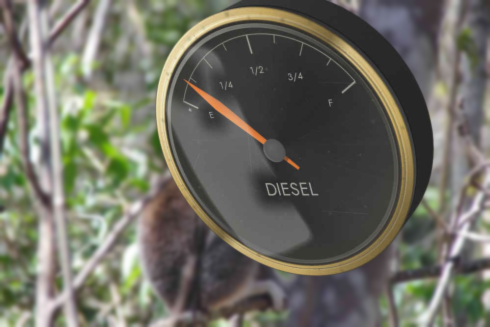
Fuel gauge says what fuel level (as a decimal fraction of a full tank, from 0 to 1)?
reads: 0.125
